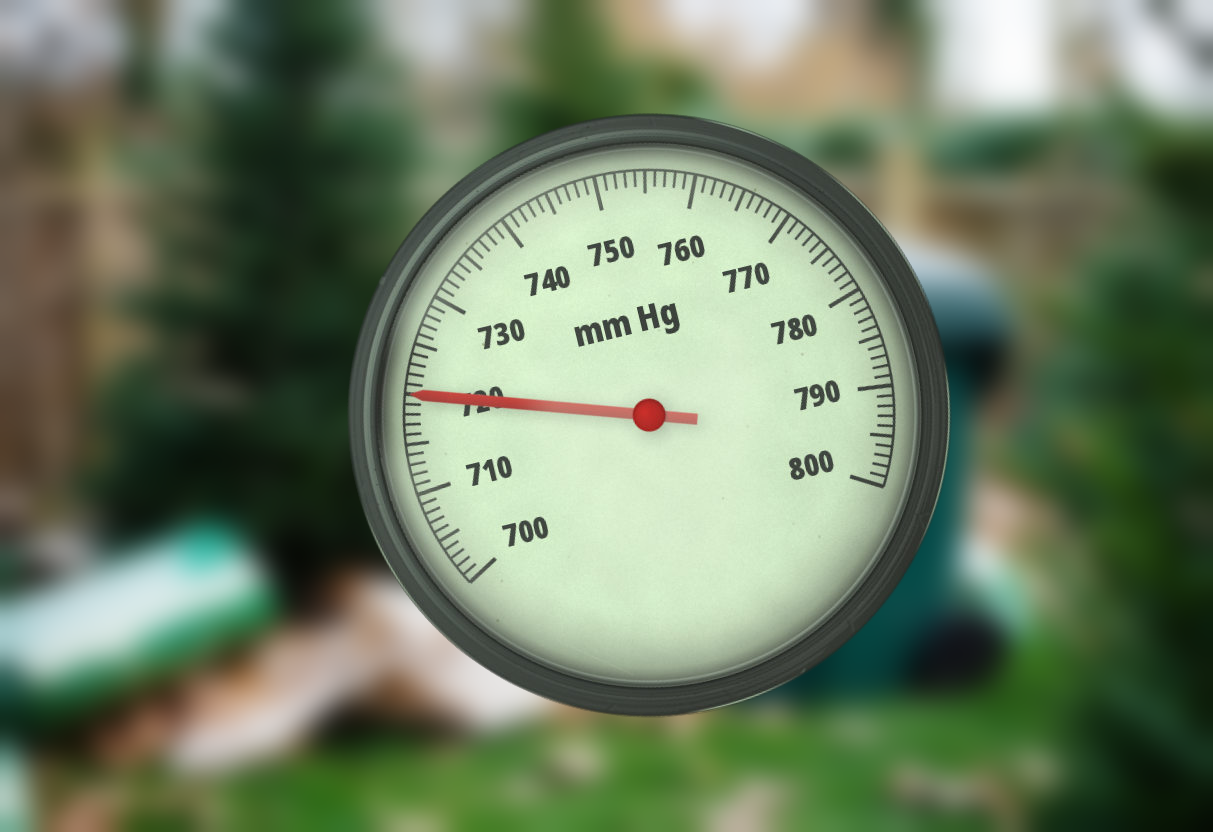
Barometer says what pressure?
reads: 720 mmHg
